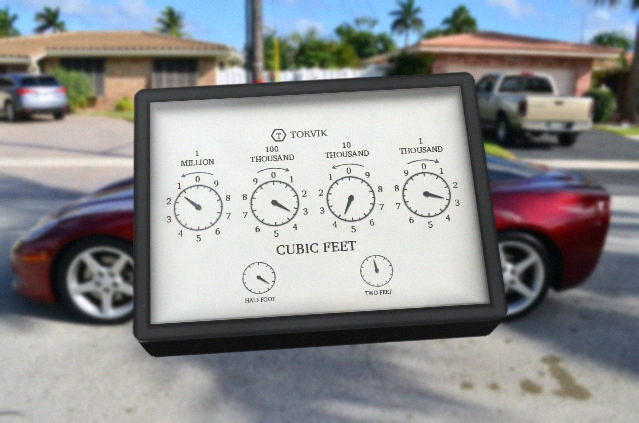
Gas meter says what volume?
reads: 134300 ft³
